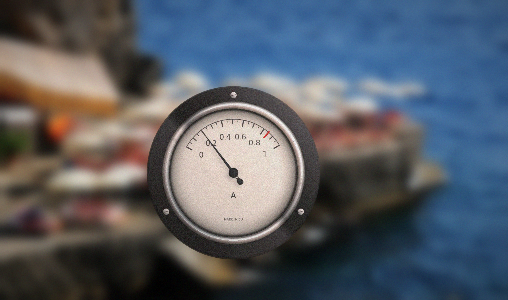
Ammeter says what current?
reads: 0.2 A
